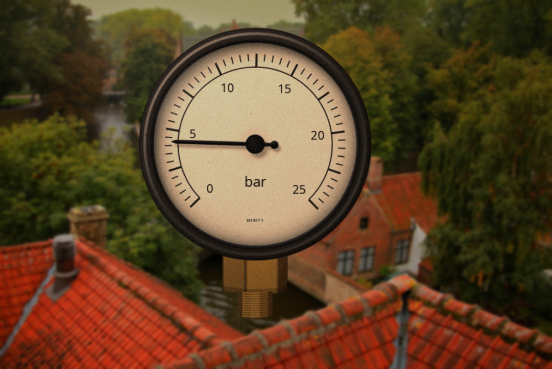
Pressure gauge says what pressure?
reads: 4.25 bar
